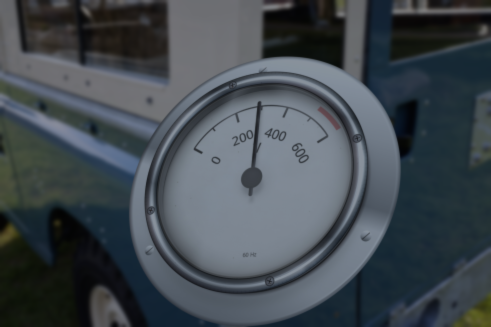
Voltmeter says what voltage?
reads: 300 V
